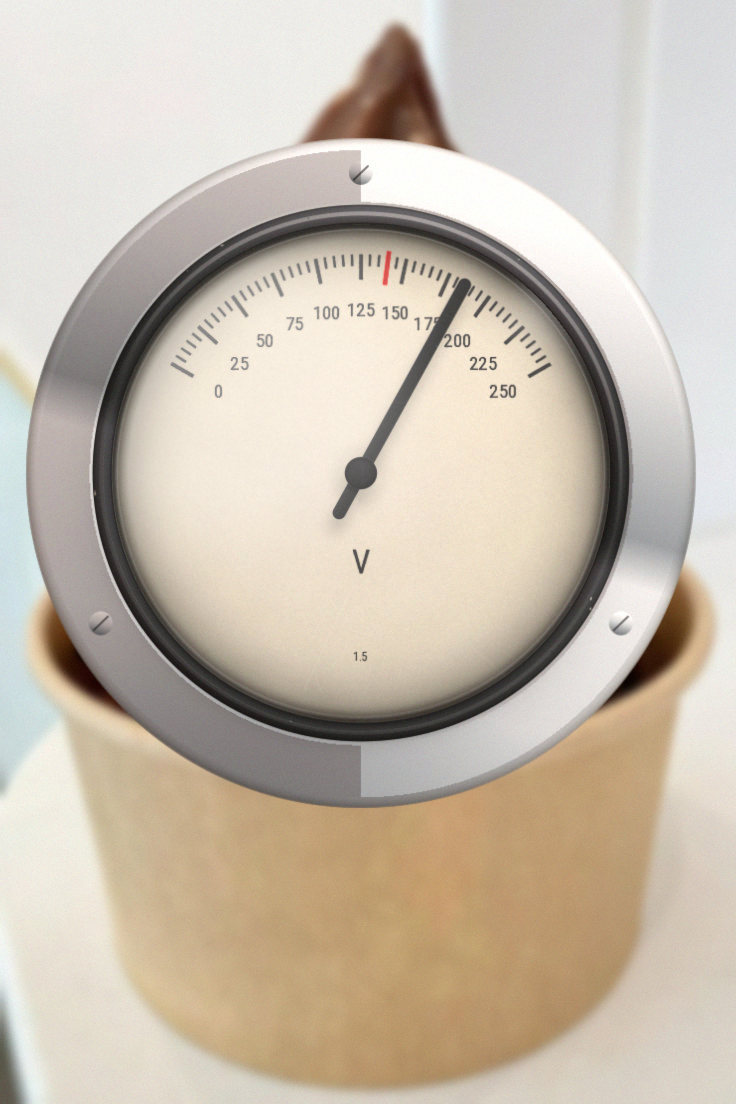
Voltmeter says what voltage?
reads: 185 V
